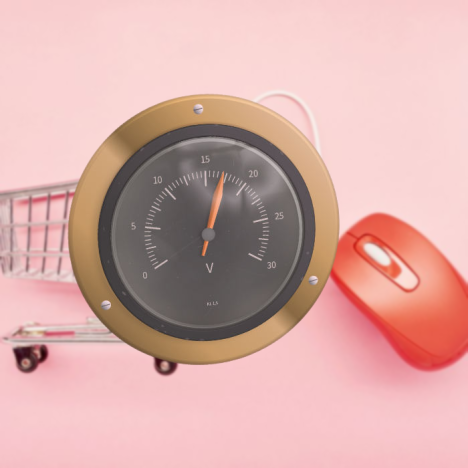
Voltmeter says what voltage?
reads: 17 V
